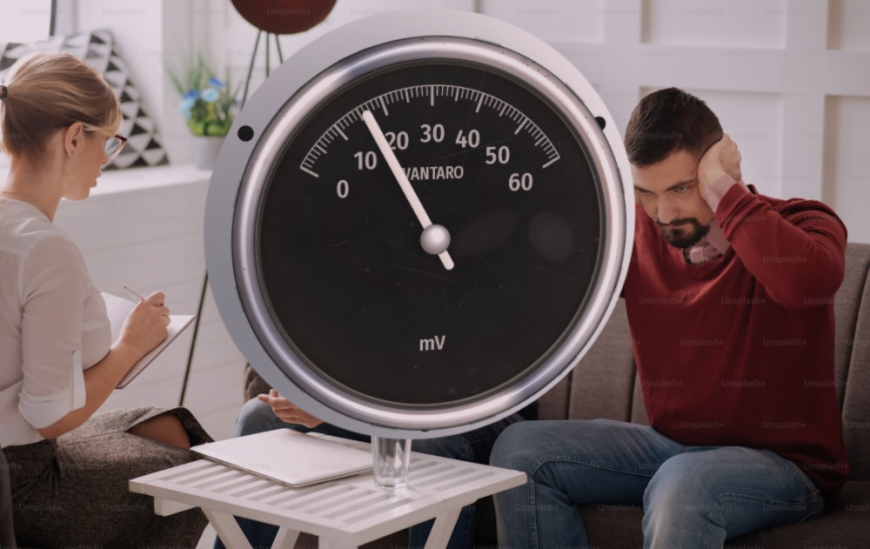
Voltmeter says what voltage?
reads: 16 mV
